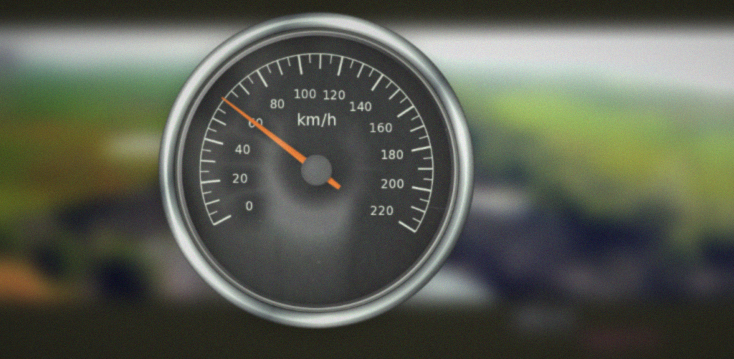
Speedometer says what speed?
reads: 60 km/h
